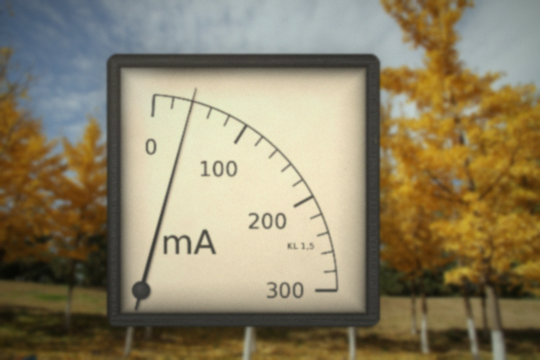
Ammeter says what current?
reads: 40 mA
